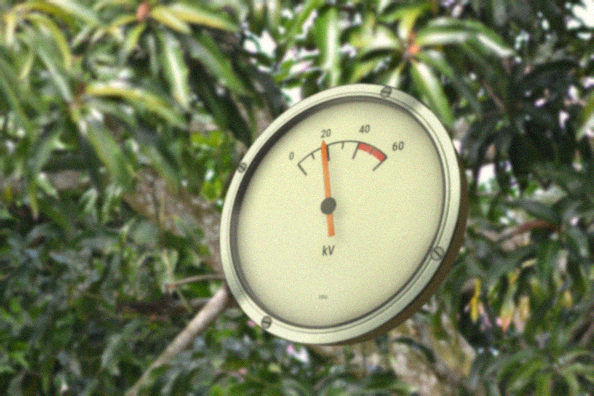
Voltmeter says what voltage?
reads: 20 kV
